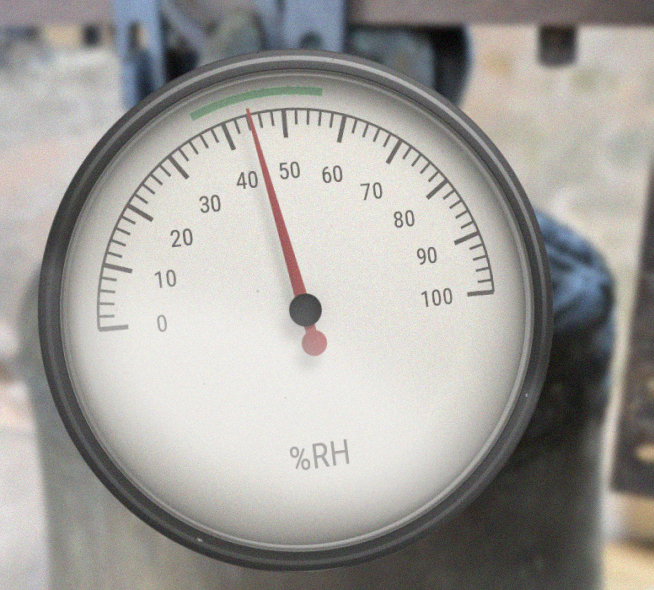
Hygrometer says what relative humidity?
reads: 44 %
